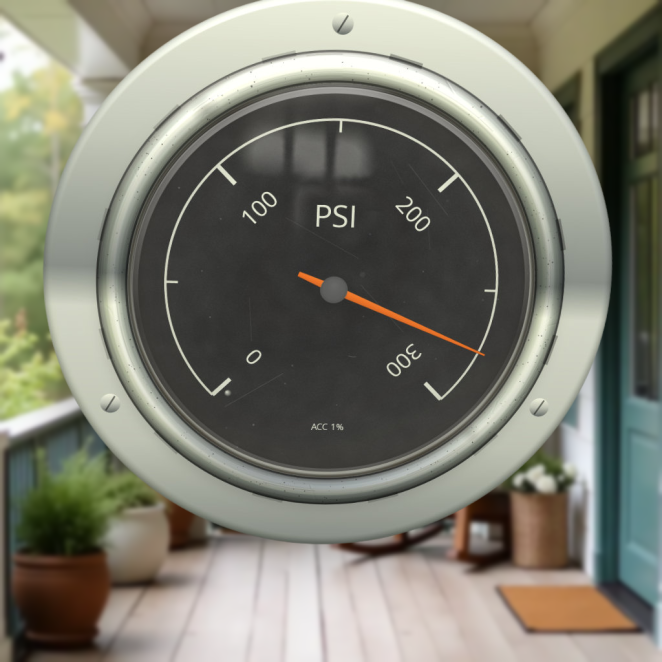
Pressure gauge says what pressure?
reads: 275 psi
